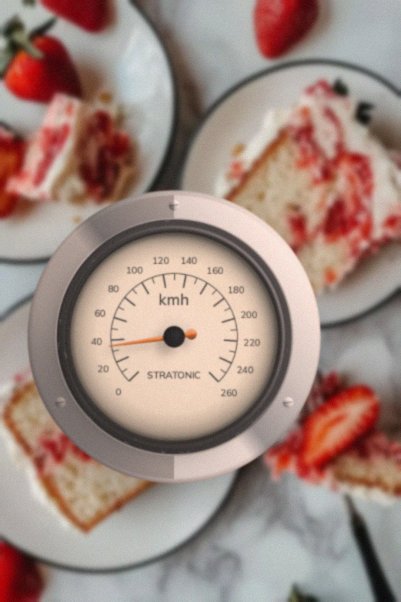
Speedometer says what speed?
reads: 35 km/h
